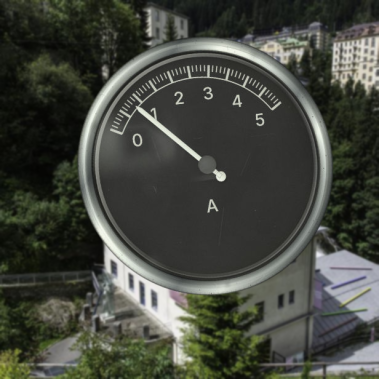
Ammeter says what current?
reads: 0.8 A
